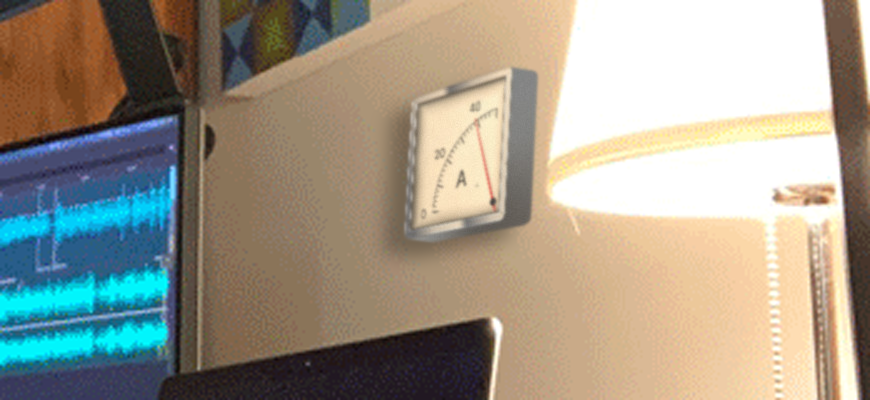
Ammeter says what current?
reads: 40 A
